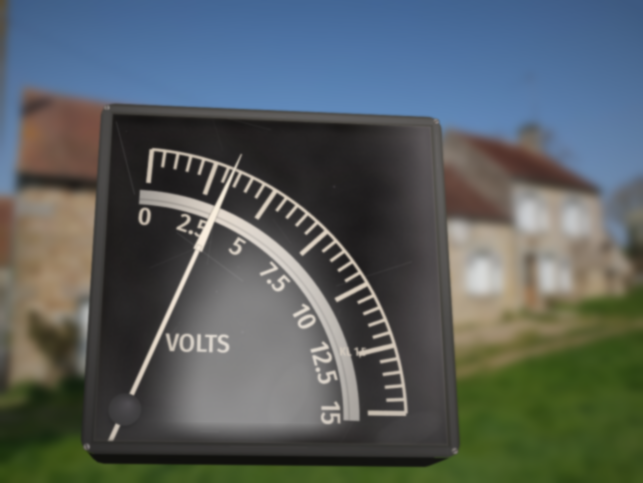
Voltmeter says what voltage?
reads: 3.25 V
